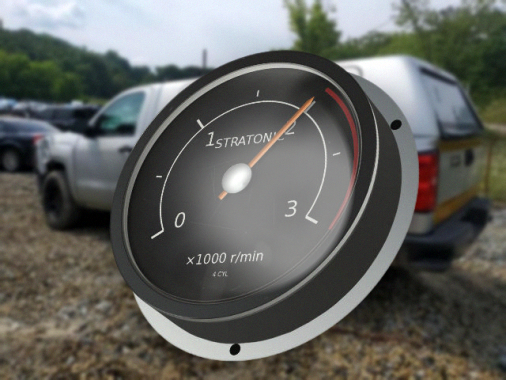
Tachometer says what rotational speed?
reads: 2000 rpm
